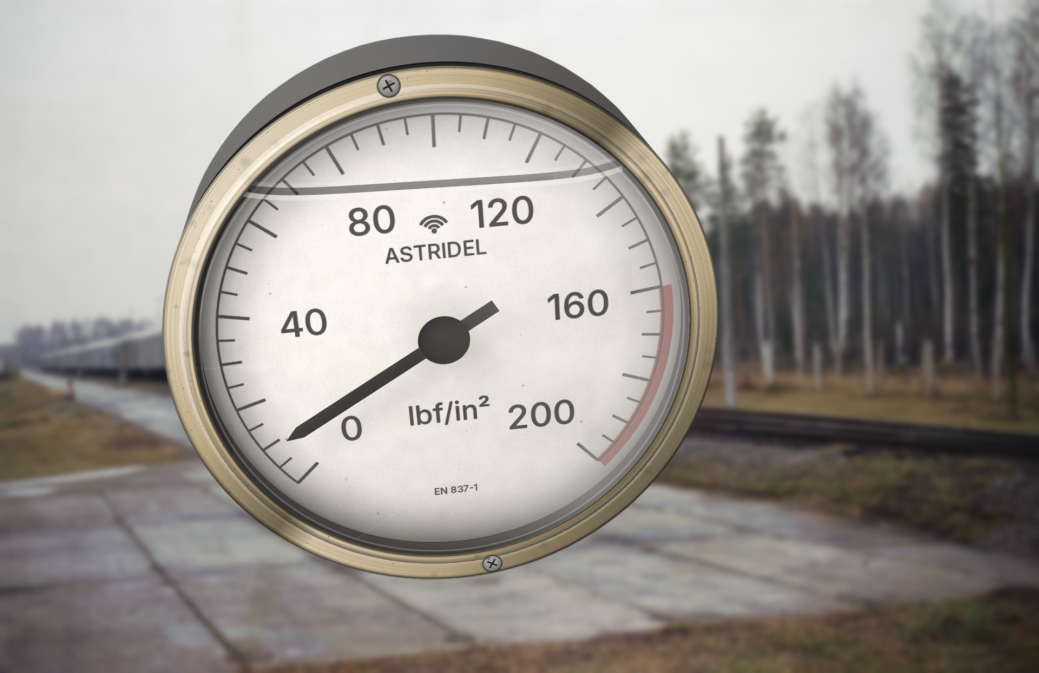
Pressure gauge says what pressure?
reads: 10 psi
